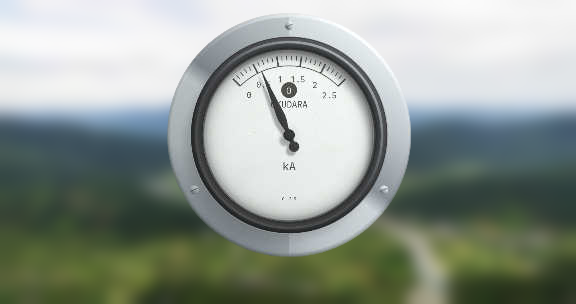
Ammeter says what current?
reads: 0.6 kA
